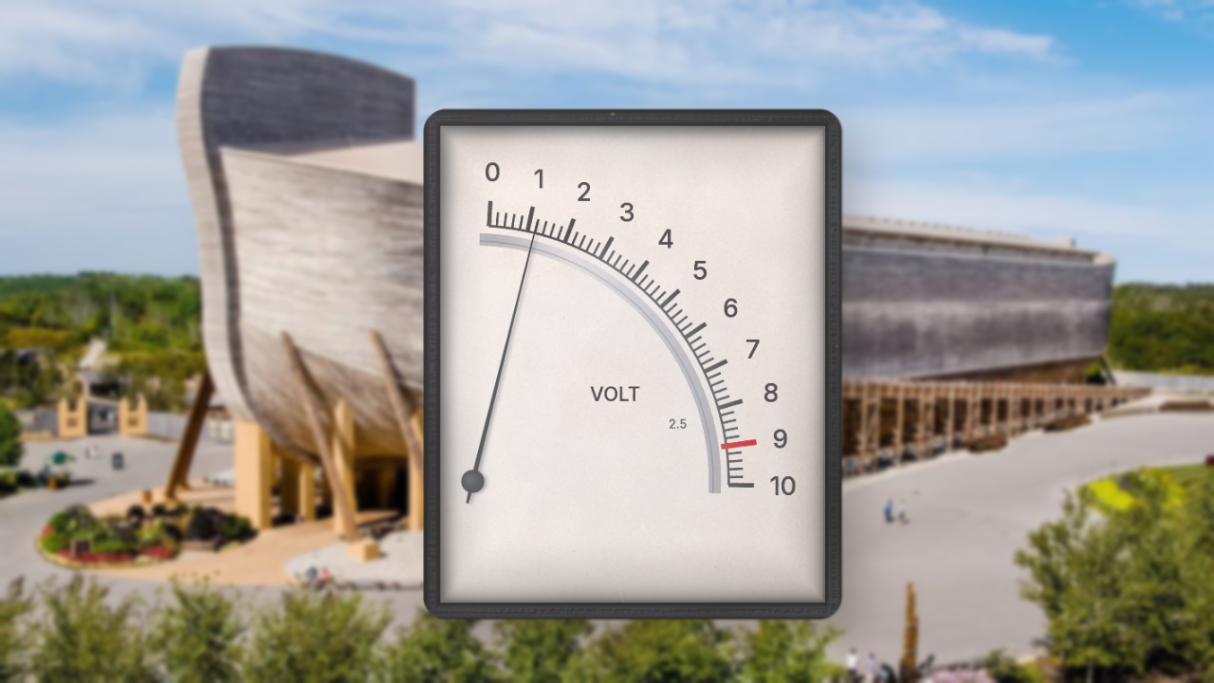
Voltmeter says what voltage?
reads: 1.2 V
